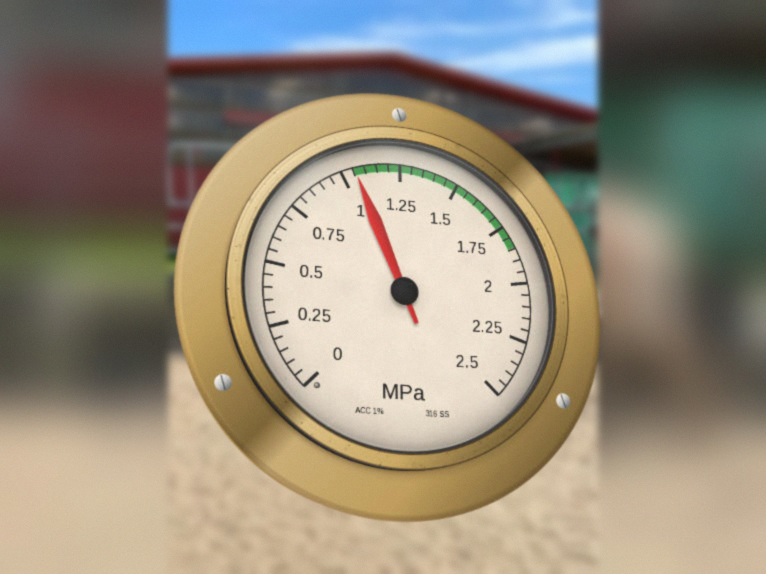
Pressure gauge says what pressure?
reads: 1.05 MPa
